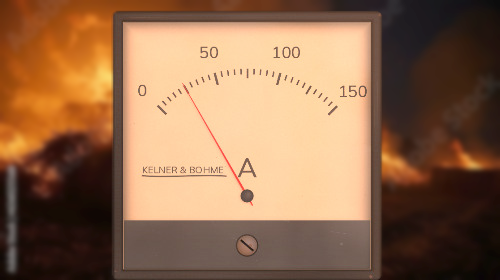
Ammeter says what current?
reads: 25 A
